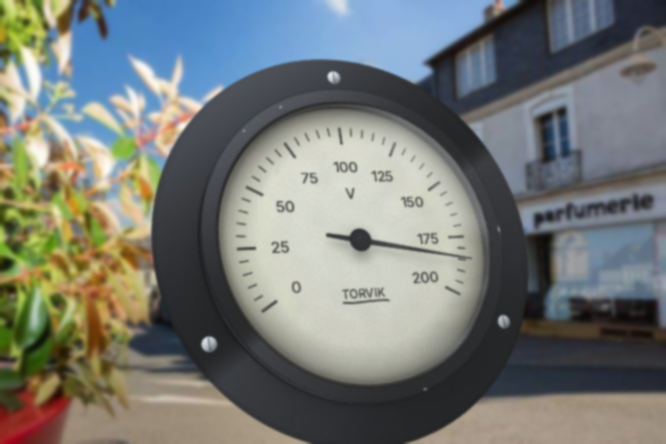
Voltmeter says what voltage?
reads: 185 V
